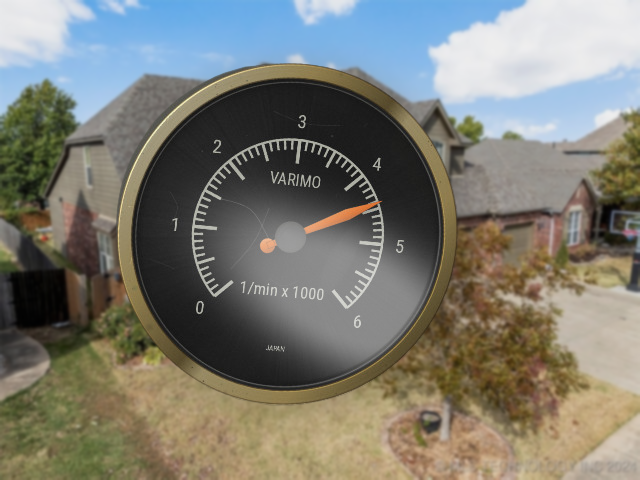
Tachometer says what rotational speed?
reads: 4400 rpm
